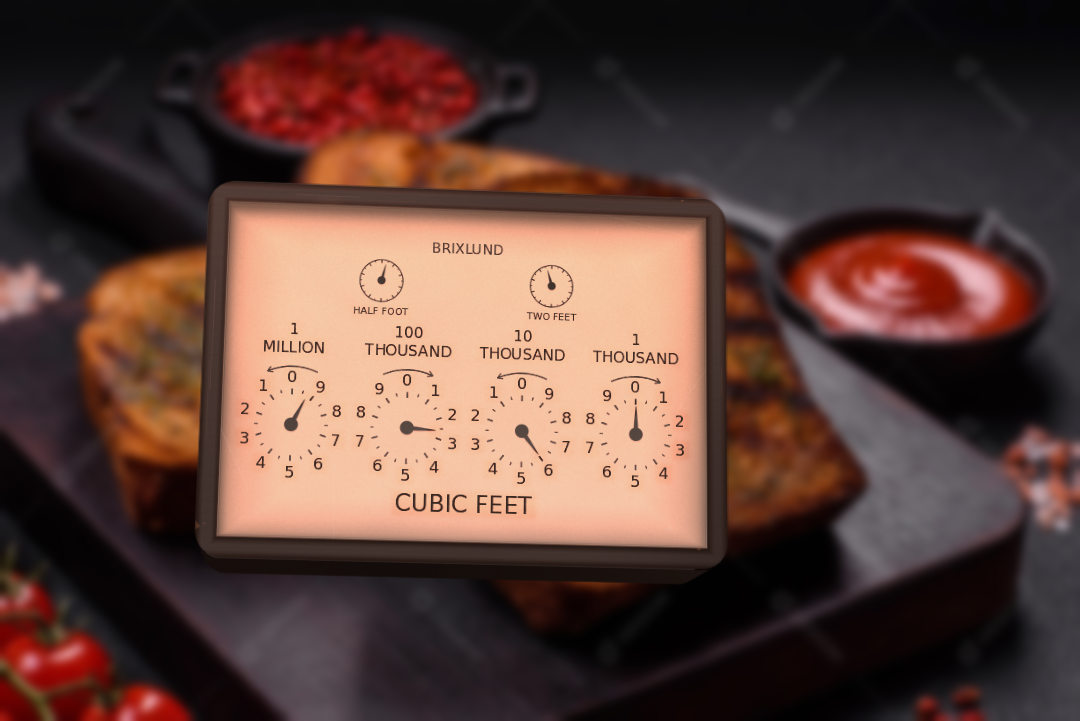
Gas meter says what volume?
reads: 926000 ft³
